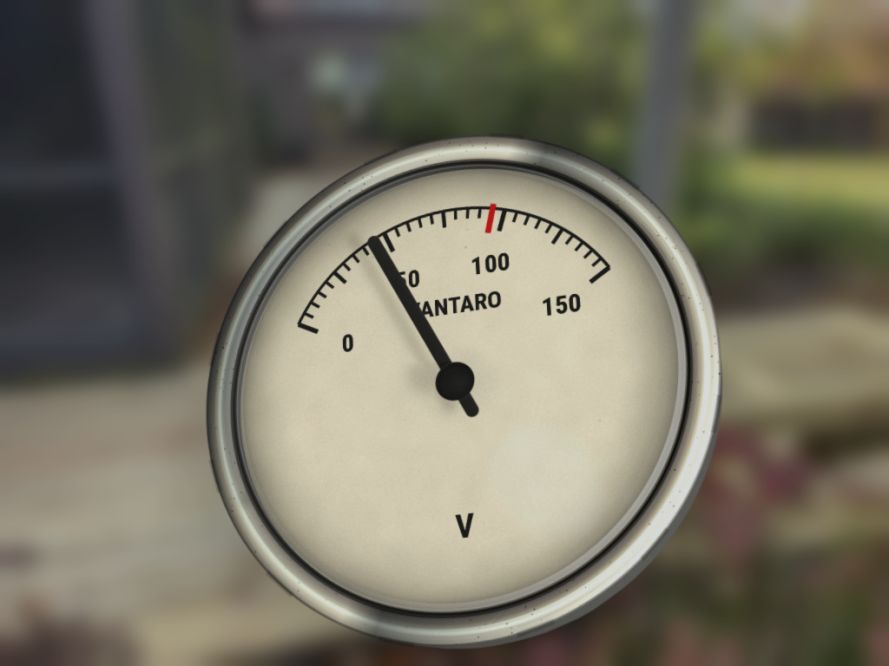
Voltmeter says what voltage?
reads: 45 V
